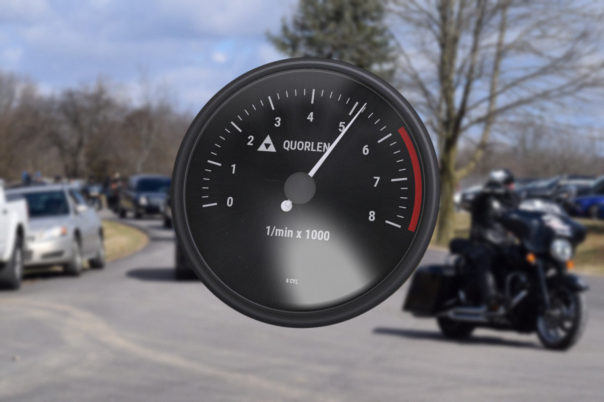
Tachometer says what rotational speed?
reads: 5200 rpm
